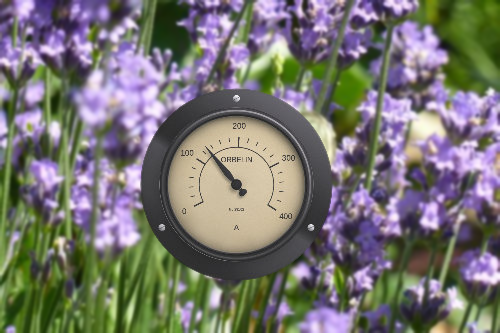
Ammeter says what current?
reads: 130 A
